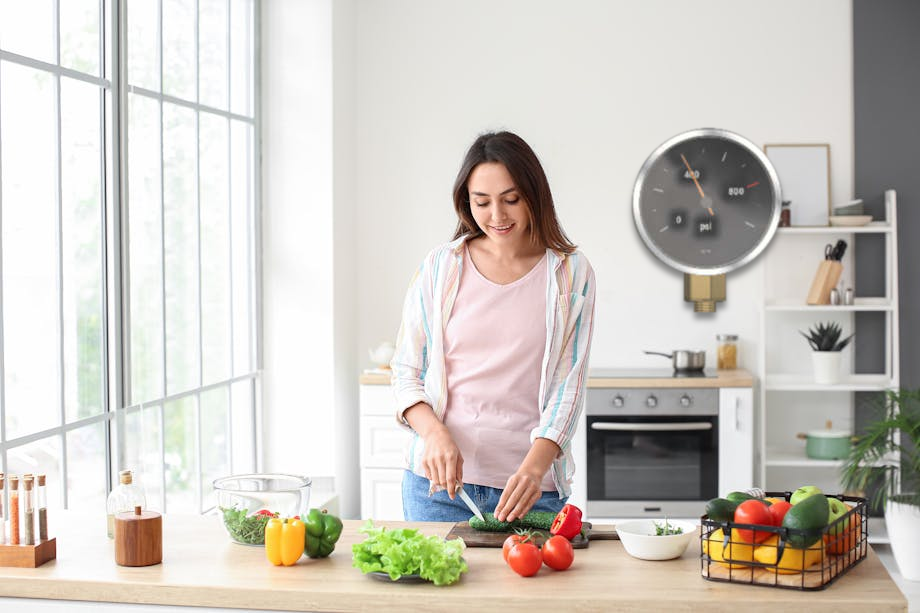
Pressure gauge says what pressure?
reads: 400 psi
